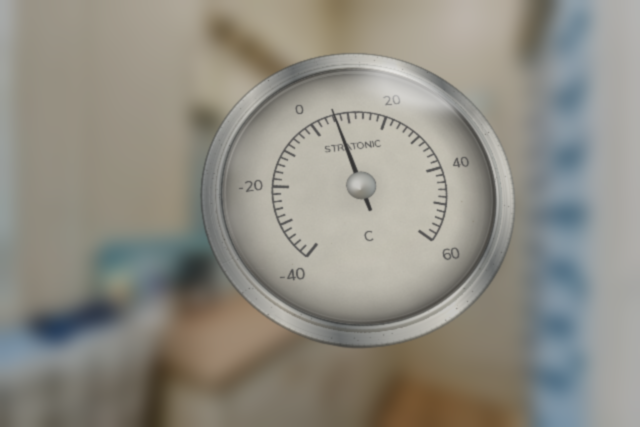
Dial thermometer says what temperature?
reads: 6 °C
